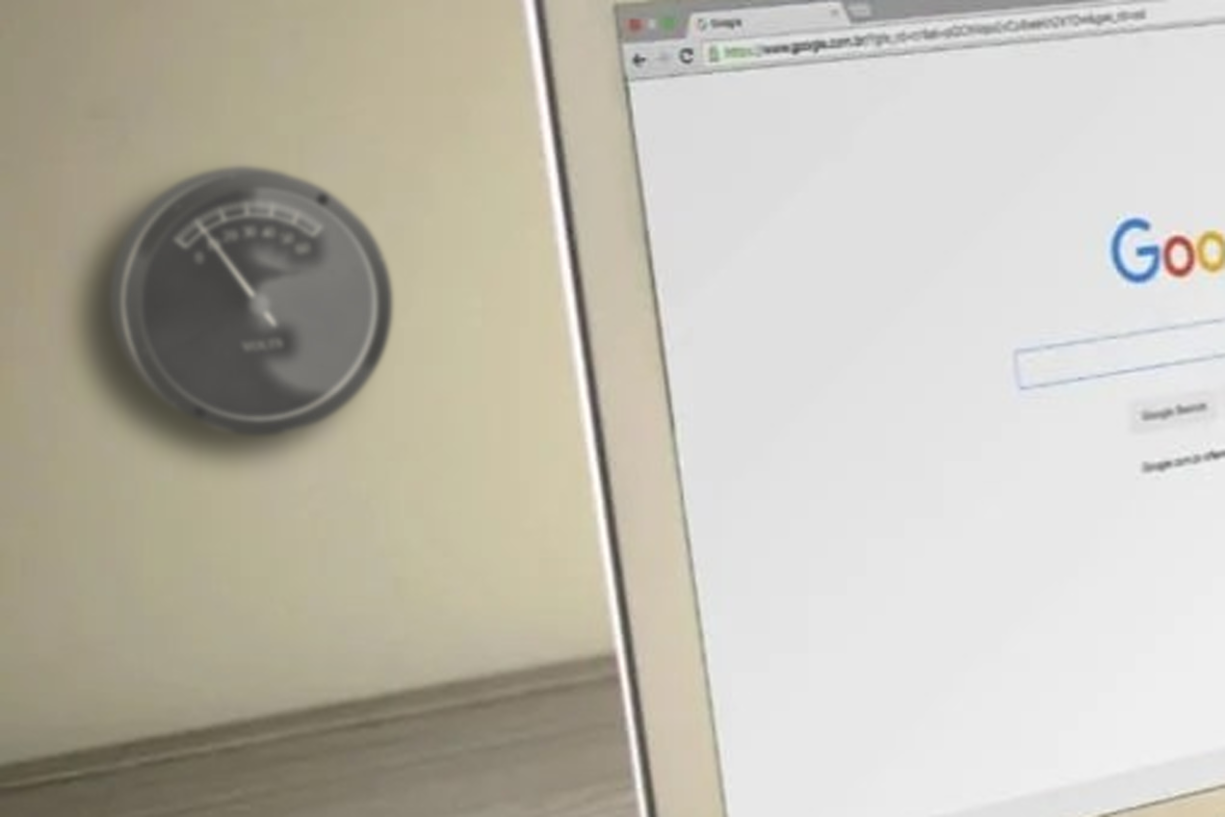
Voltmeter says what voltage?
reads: 10 V
